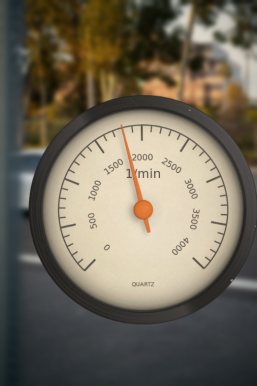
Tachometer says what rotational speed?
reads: 1800 rpm
